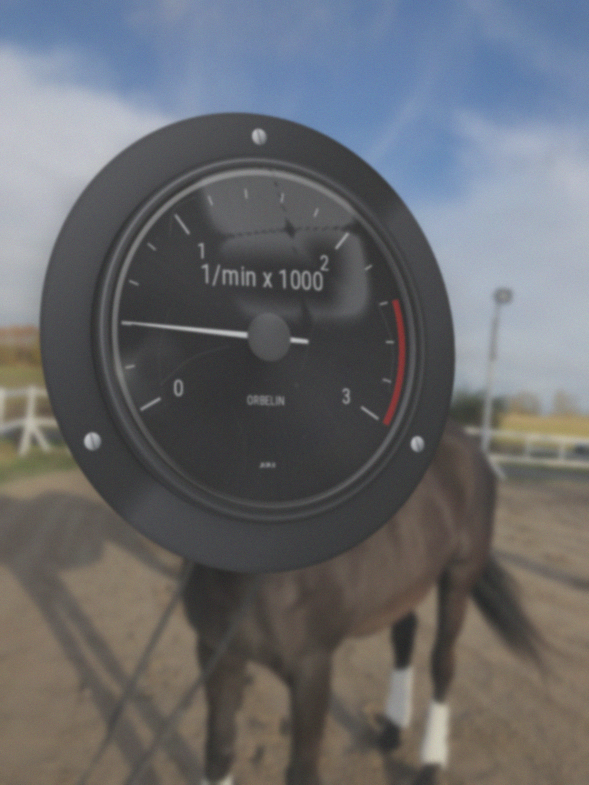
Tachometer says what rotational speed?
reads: 400 rpm
